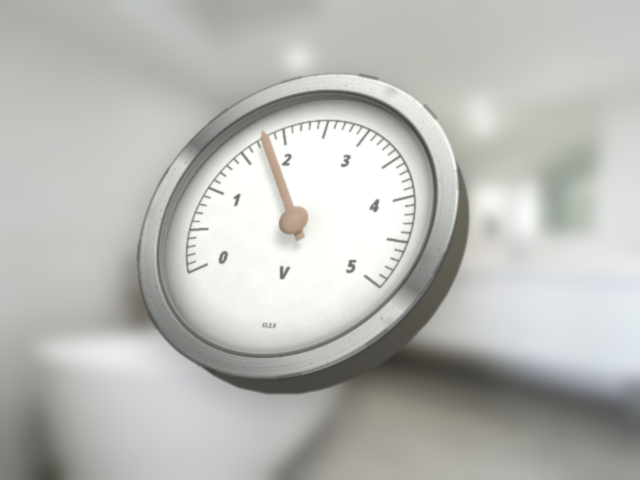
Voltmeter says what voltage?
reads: 1.8 V
